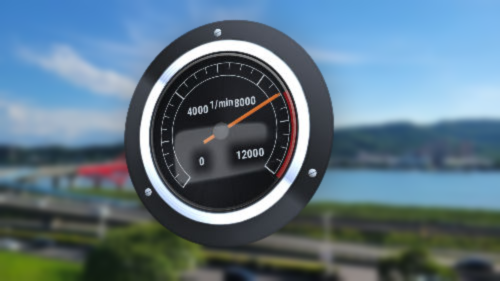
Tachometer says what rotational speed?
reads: 9000 rpm
